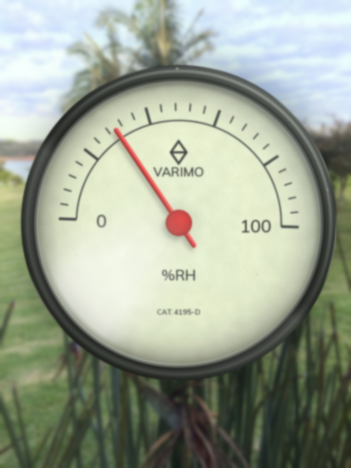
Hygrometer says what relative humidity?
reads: 30 %
